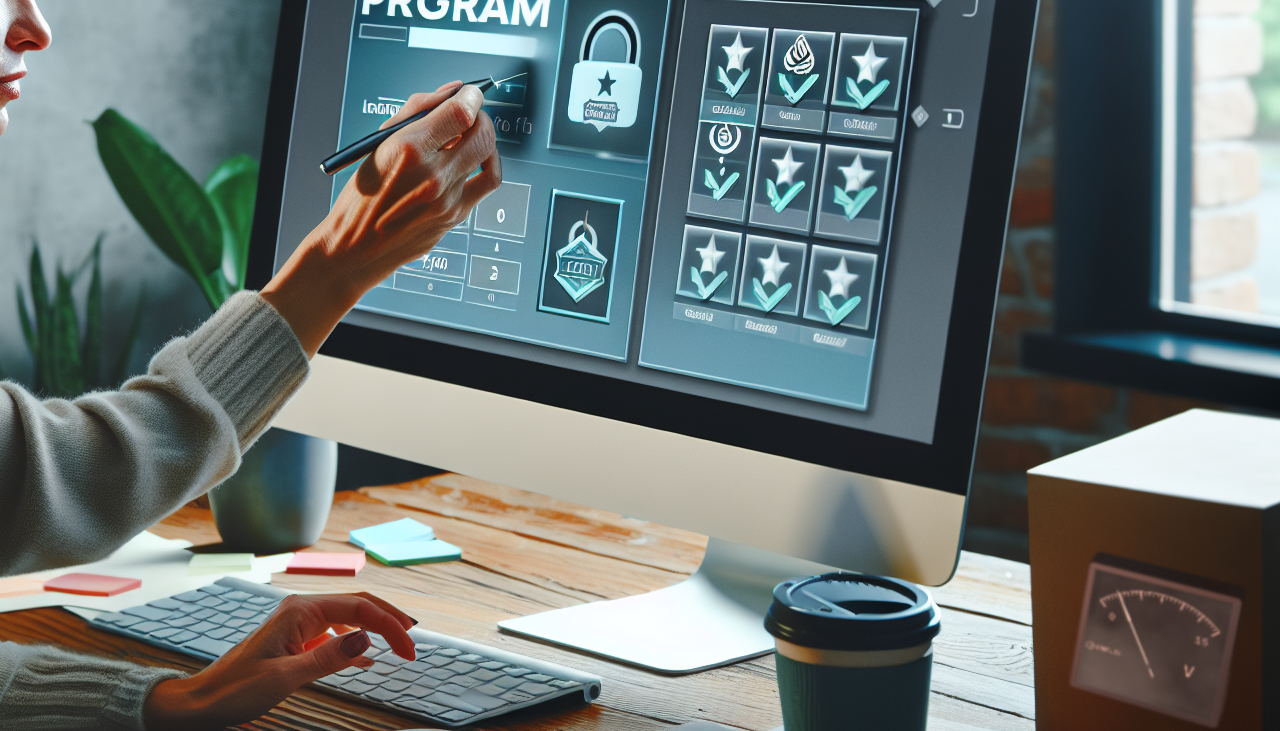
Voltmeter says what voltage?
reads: 2.5 V
